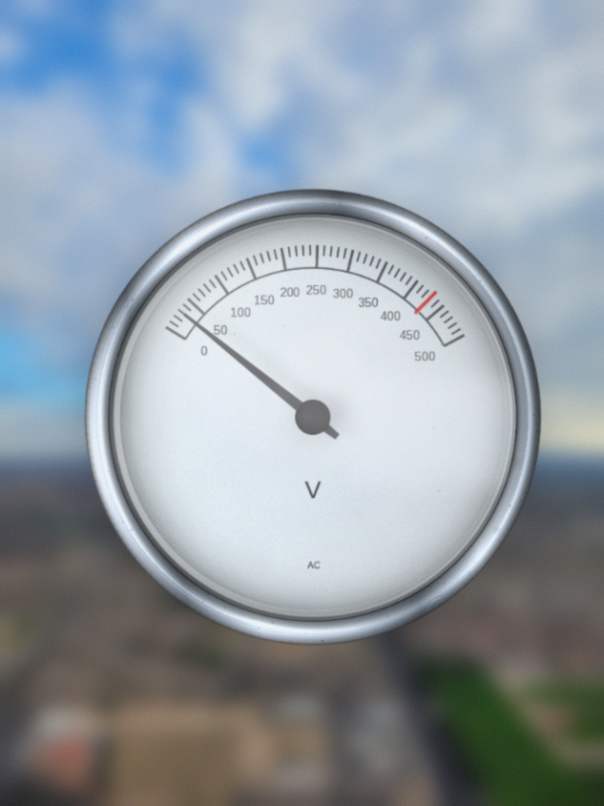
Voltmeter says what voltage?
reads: 30 V
